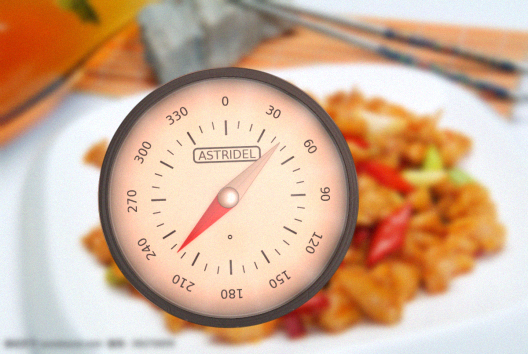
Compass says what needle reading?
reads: 225 °
